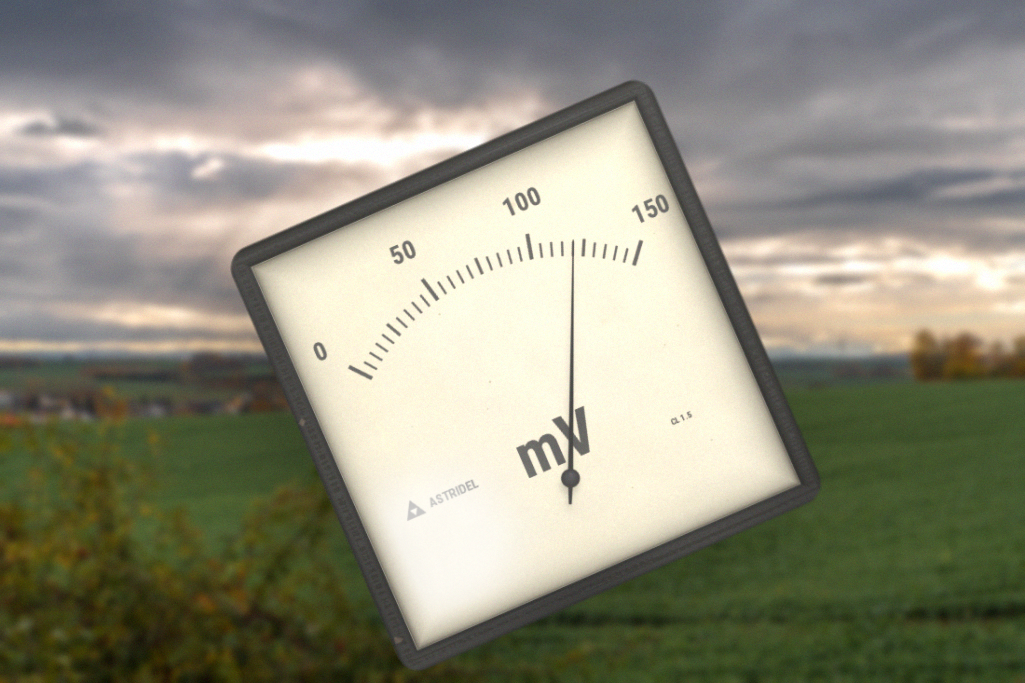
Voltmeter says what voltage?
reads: 120 mV
